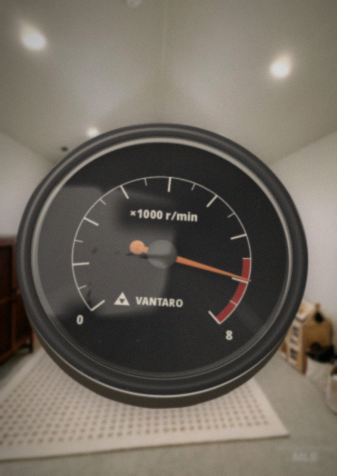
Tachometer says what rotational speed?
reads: 7000 rpm
